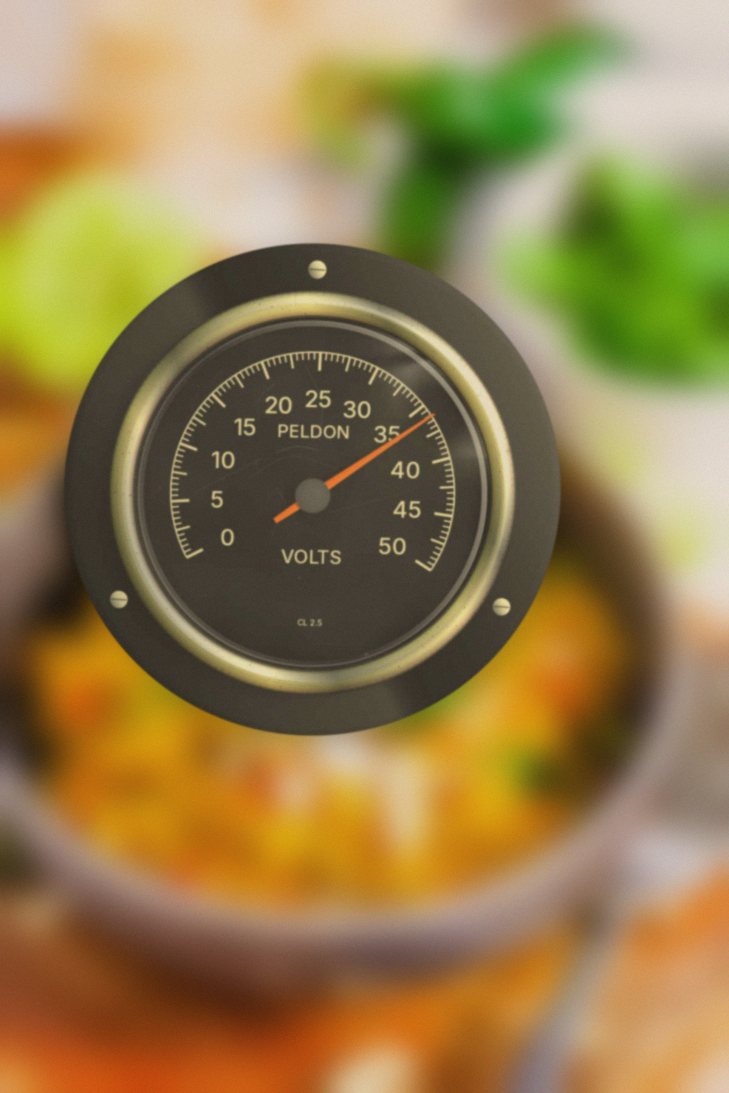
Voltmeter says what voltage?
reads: 36 V
